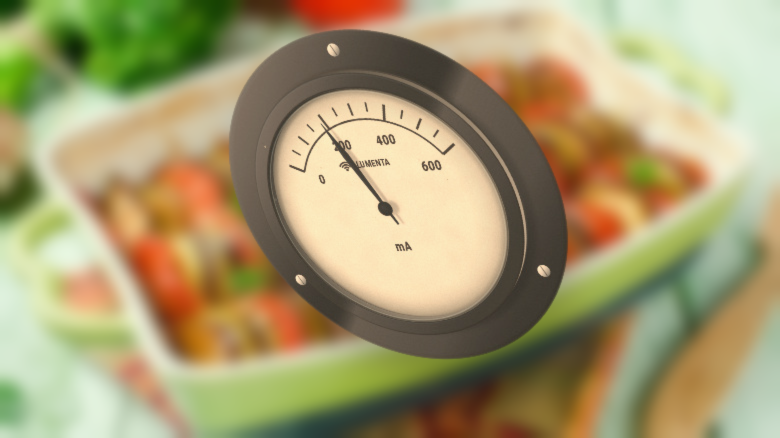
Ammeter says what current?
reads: 200 mA
